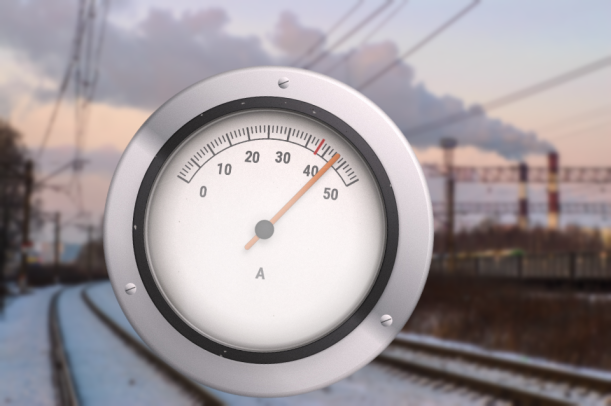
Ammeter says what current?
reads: 43 A
